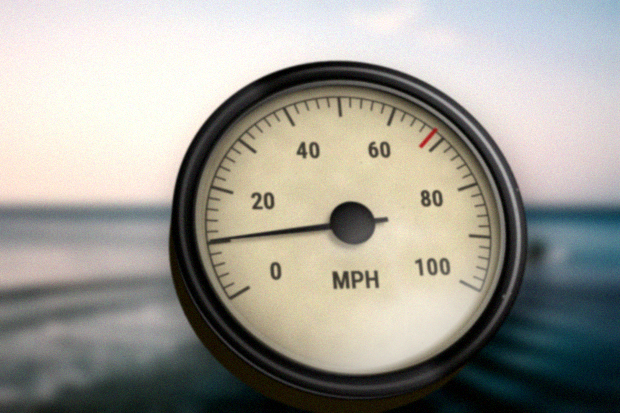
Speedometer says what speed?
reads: 10 mph
